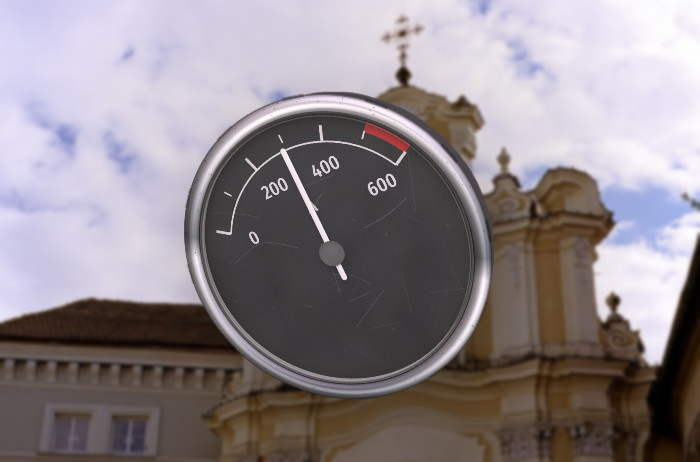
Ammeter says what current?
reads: 300 A
